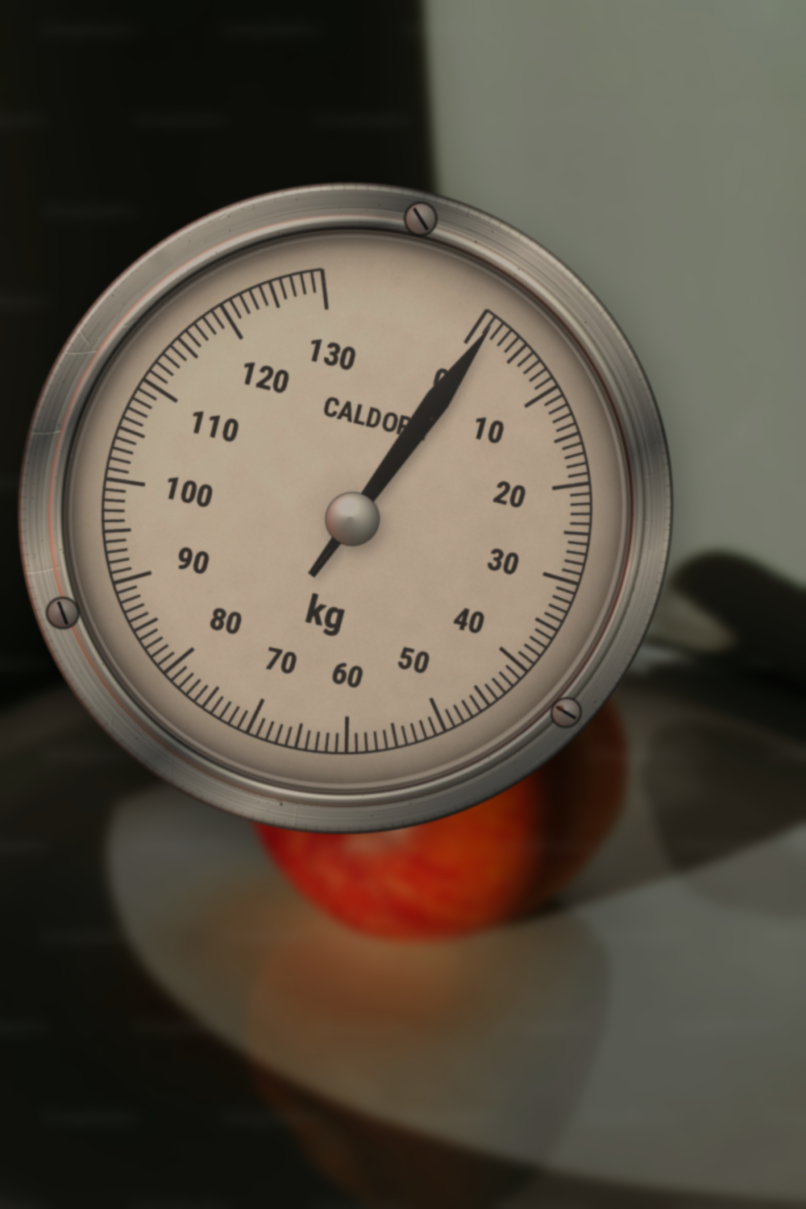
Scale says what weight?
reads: 1 kg
